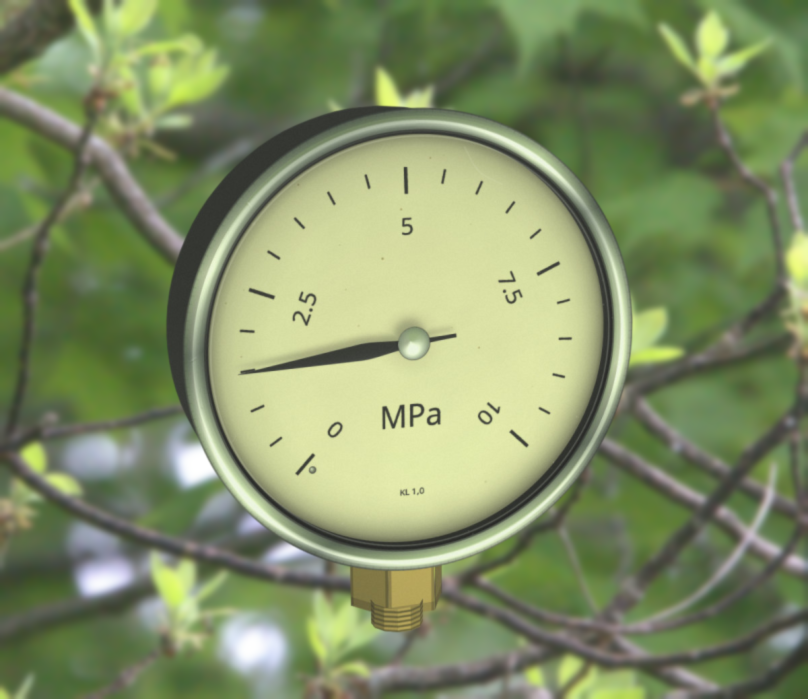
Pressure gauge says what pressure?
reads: 1.5 MPa
